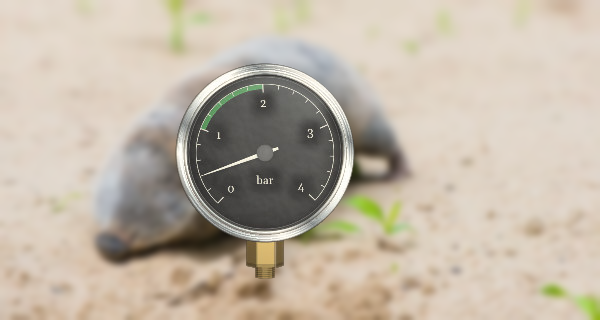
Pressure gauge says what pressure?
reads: 0.4 bar
